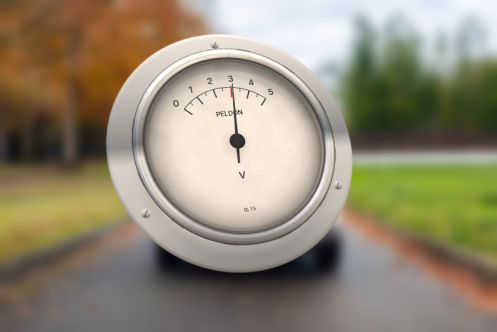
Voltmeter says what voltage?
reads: 3 V
